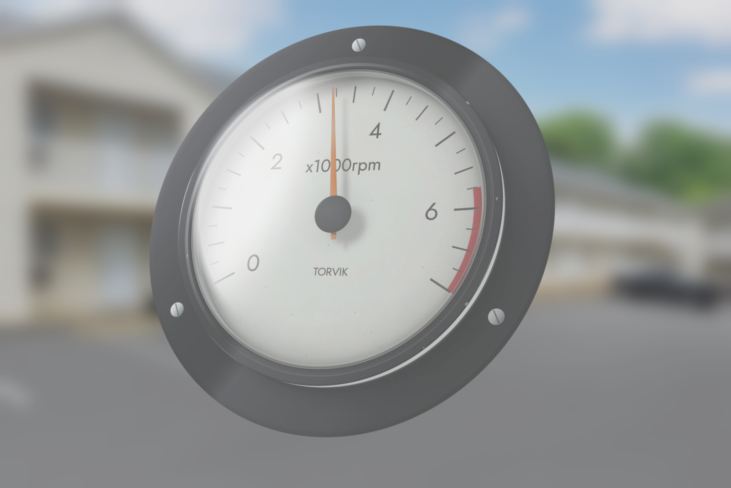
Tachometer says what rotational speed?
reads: 3250 rpm
